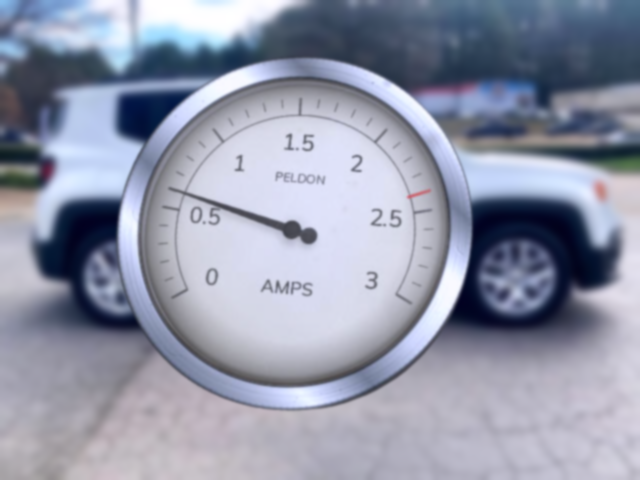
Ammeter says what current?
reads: 0.6 A
